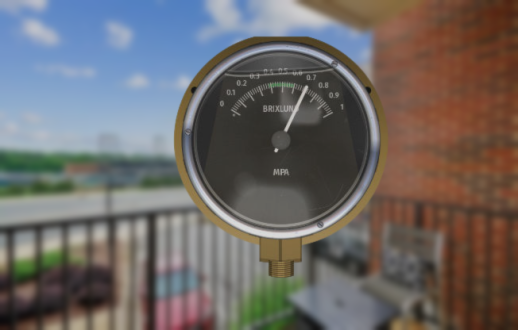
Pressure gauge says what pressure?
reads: 0.7 MPa
